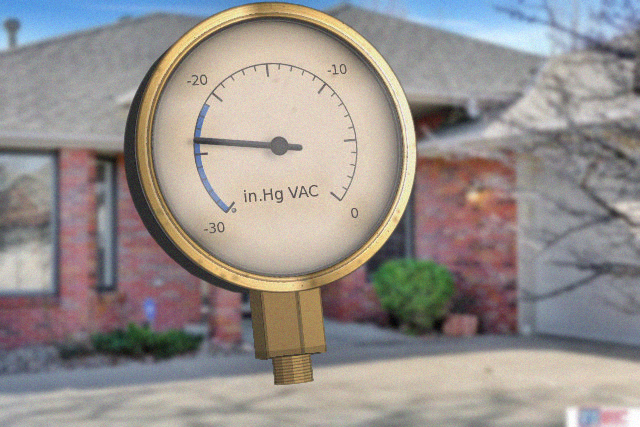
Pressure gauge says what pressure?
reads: -24 inHg
